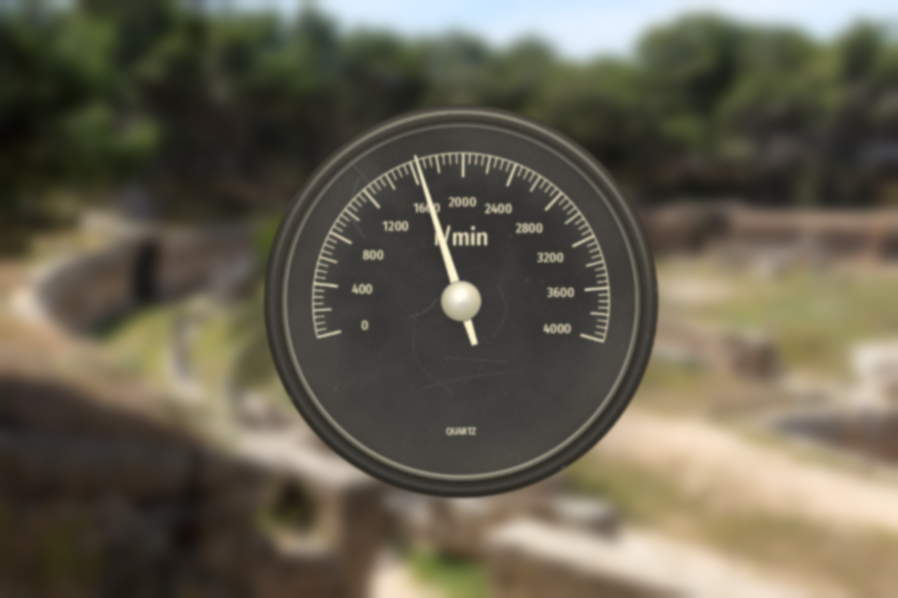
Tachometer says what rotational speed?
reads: 1650 rpm
